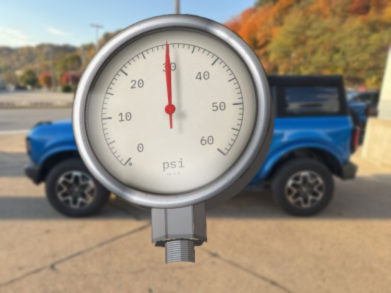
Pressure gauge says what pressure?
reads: 30 psi
